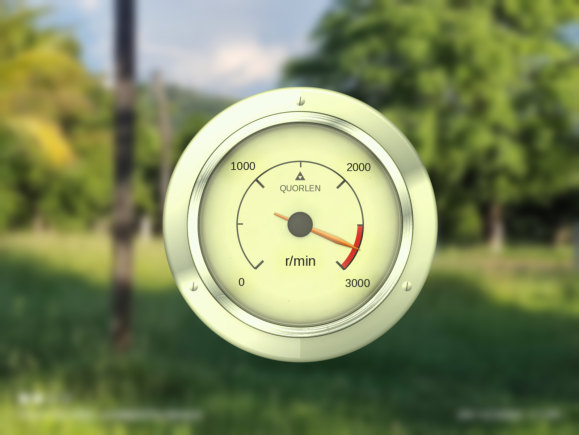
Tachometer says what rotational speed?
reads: 2750 rpm
